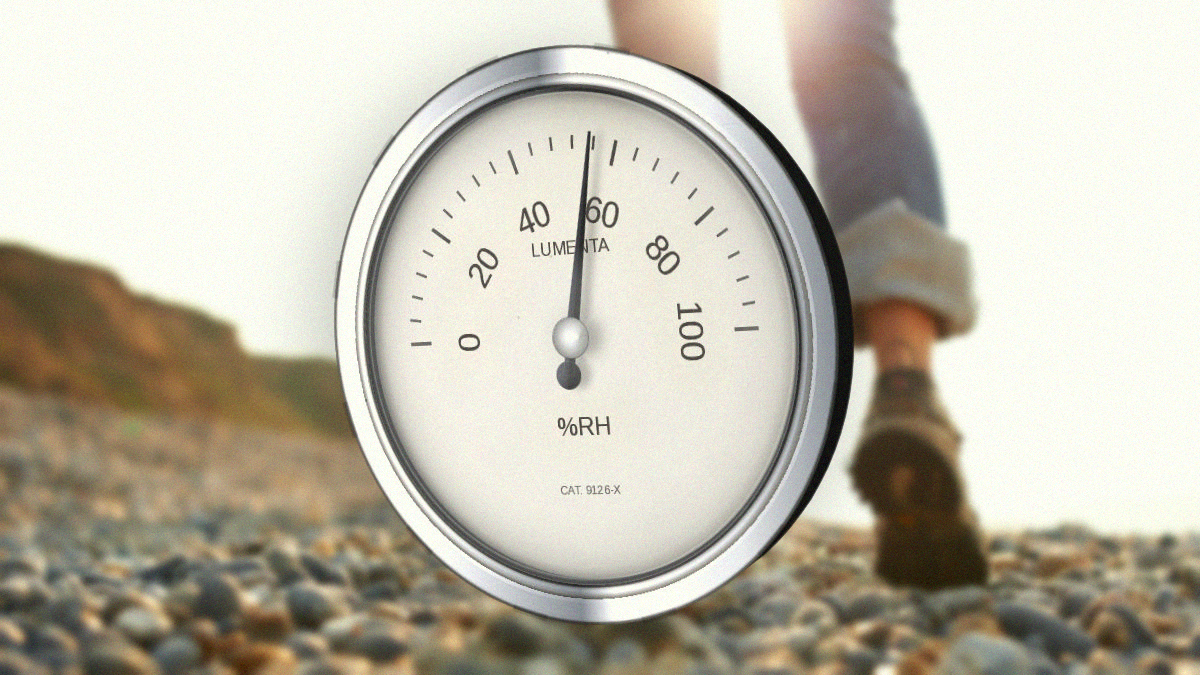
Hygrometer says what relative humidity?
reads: 56 %
